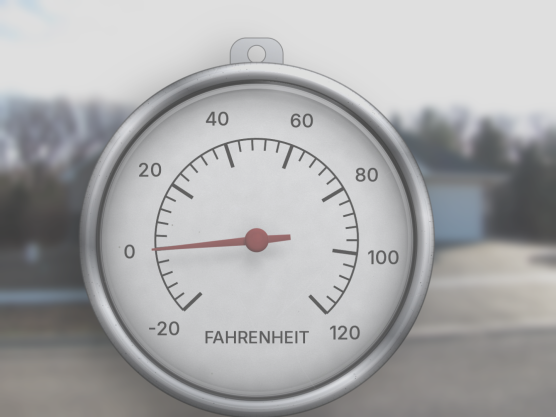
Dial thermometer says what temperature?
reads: 0 °F
